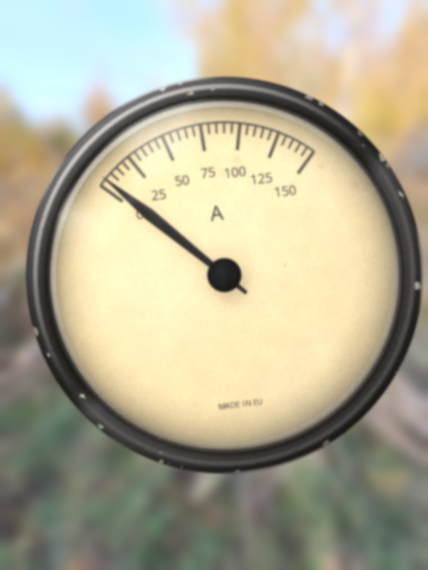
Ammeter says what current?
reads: 5 A
